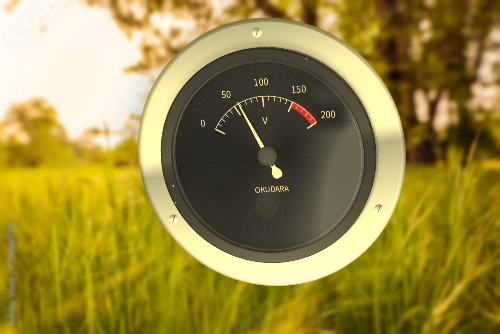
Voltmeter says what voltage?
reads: 60 V
